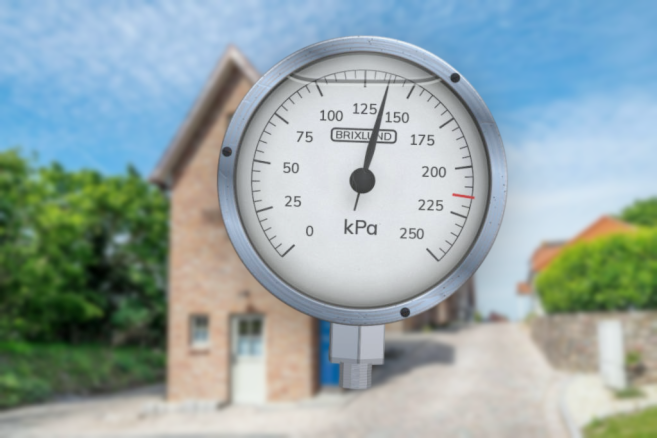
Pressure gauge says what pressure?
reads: 137.5 kPa
